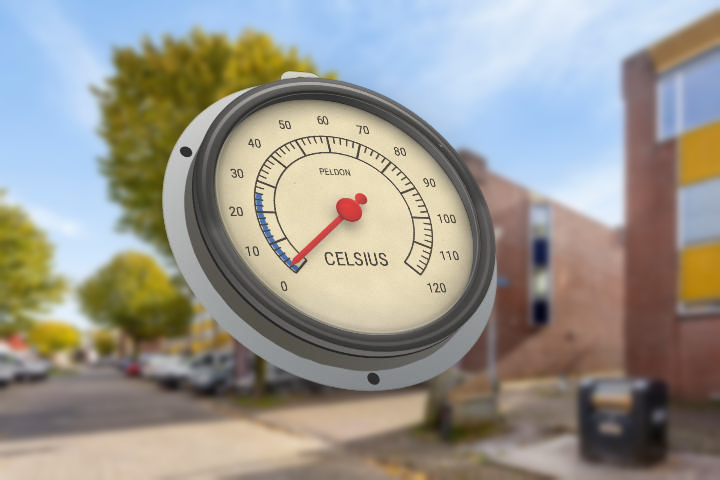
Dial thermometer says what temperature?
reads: 2 °C
